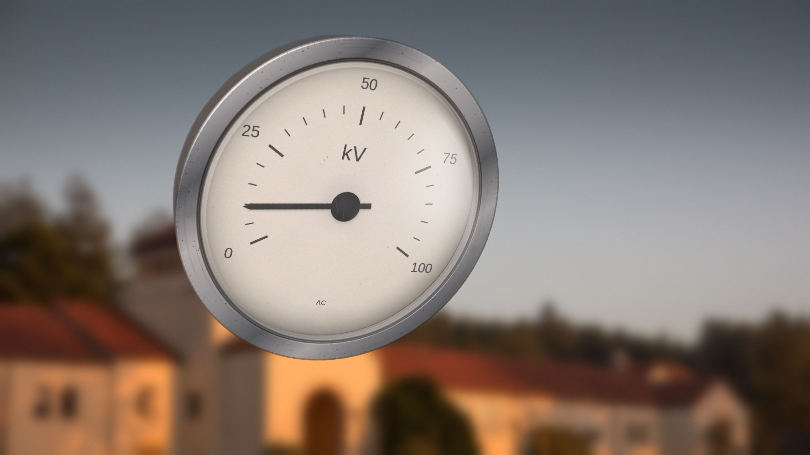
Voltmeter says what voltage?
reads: 10 kV
